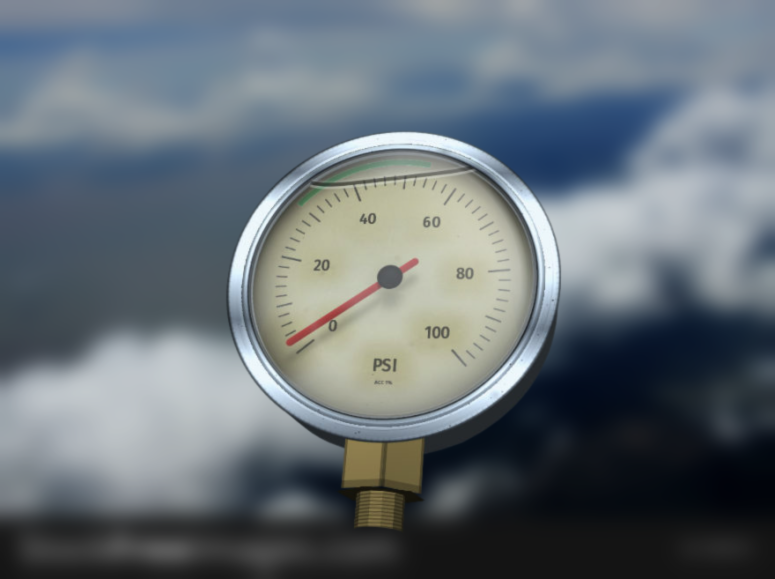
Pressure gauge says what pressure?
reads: 2 psi
